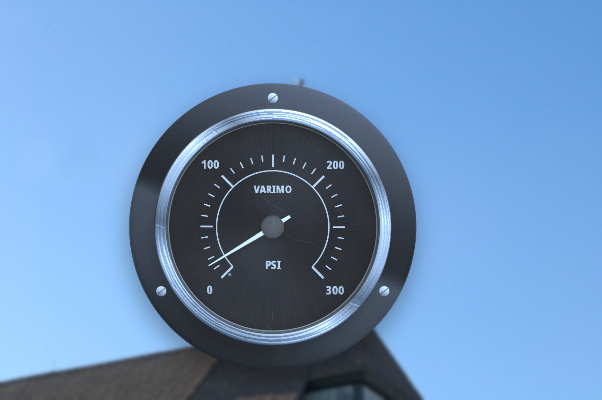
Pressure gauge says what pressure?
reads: 15 psi
